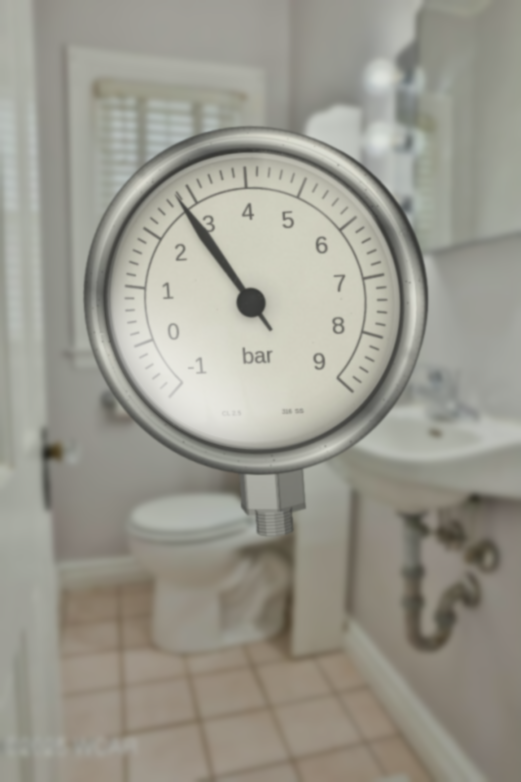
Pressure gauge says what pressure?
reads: 2.8 bar
